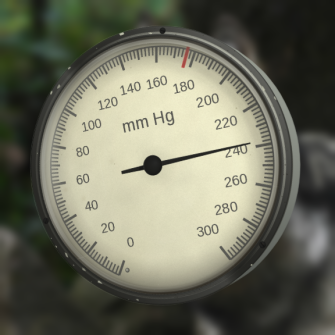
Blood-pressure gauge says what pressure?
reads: 238 mmHg
